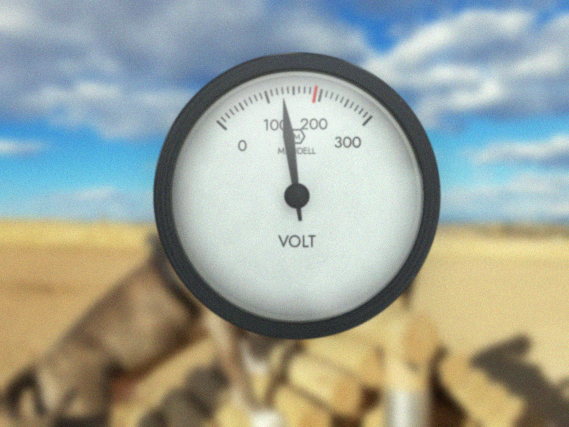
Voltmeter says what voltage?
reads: 130 V
